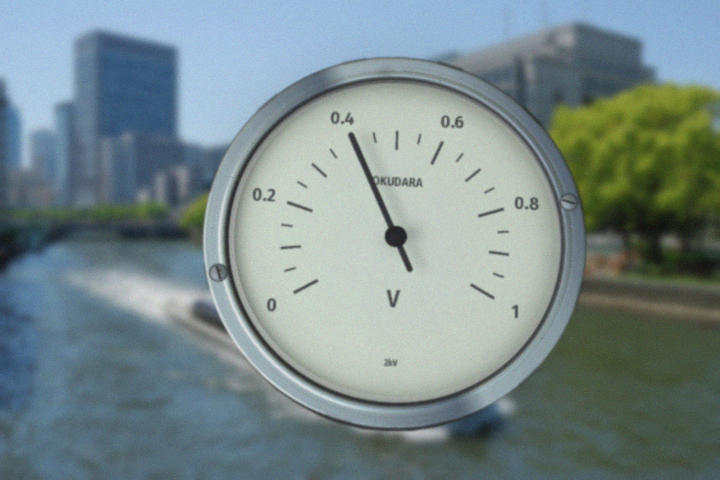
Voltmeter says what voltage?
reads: 0.4 V
